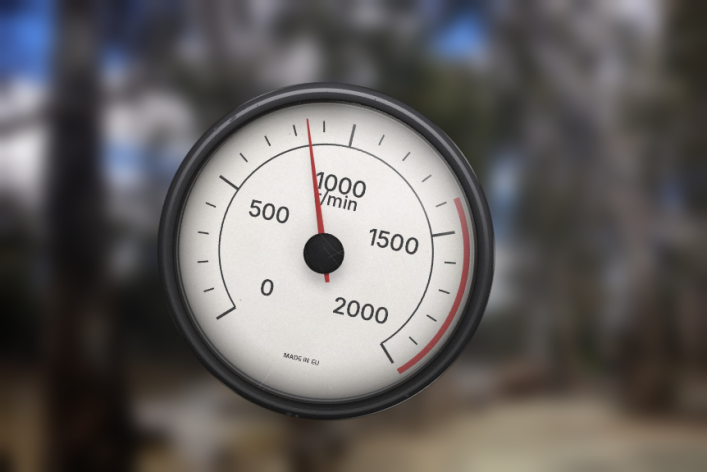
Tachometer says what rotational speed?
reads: 850 rpm
